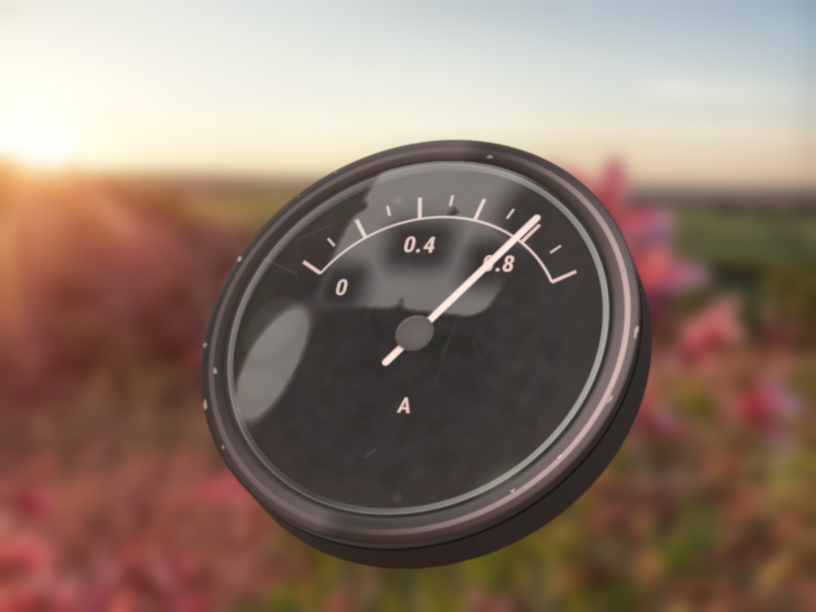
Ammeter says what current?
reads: 0.8 A
